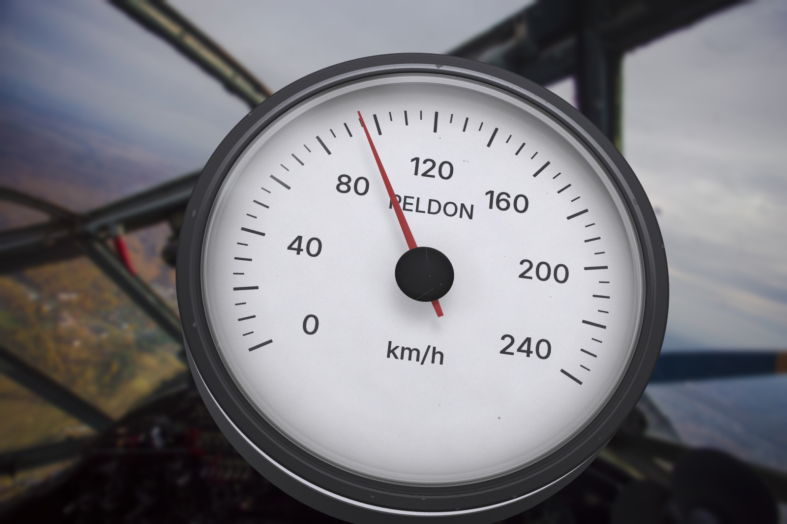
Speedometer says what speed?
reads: 95 km/h
